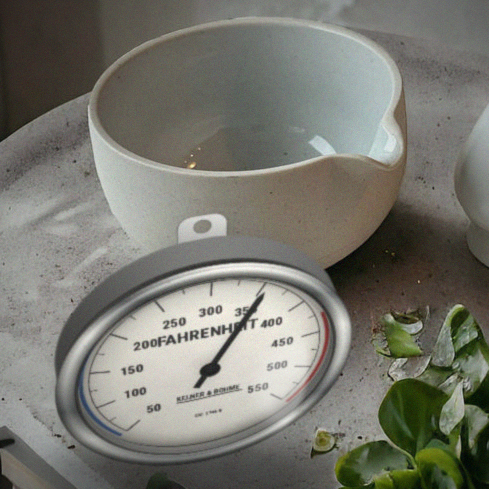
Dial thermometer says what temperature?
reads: 350 °F
